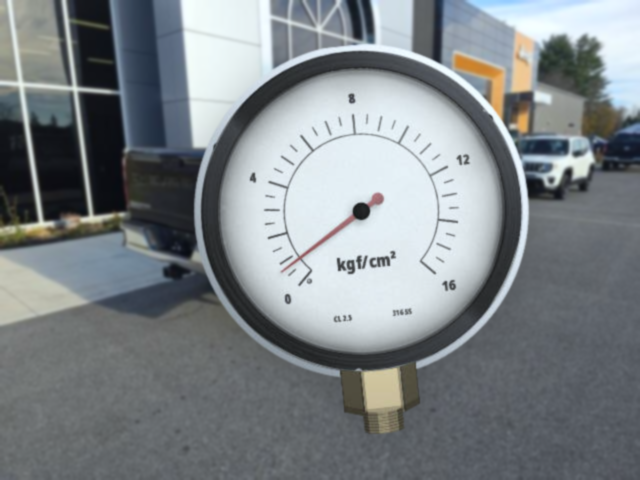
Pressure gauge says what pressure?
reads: 0.75 kg/cm²
